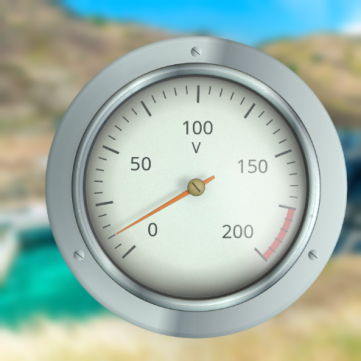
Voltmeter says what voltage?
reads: 10 V
